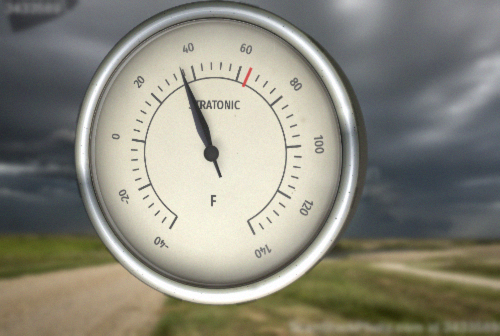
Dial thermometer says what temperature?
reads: 36 °F
